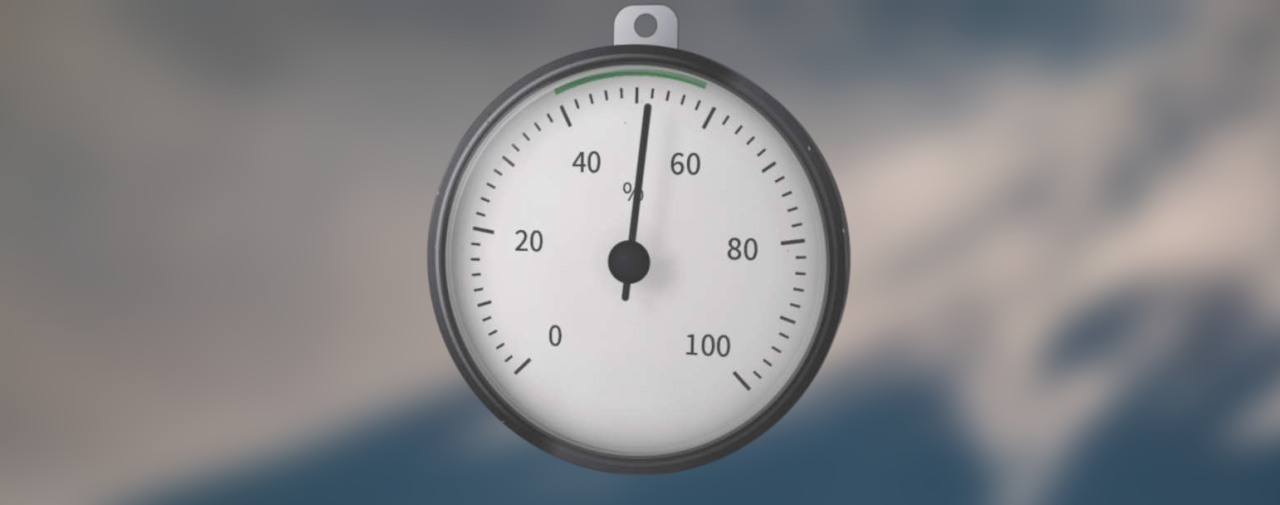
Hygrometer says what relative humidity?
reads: 52 %
